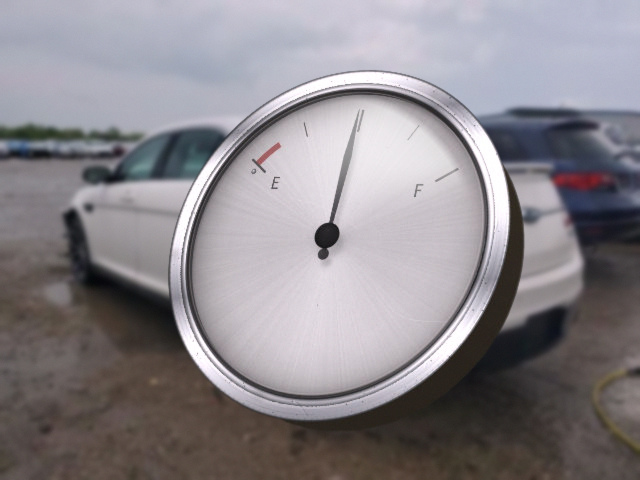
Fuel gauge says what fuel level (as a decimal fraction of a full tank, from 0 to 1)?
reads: 0.5
